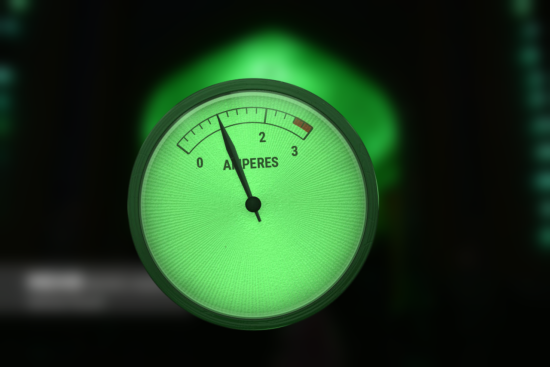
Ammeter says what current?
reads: 1 A
